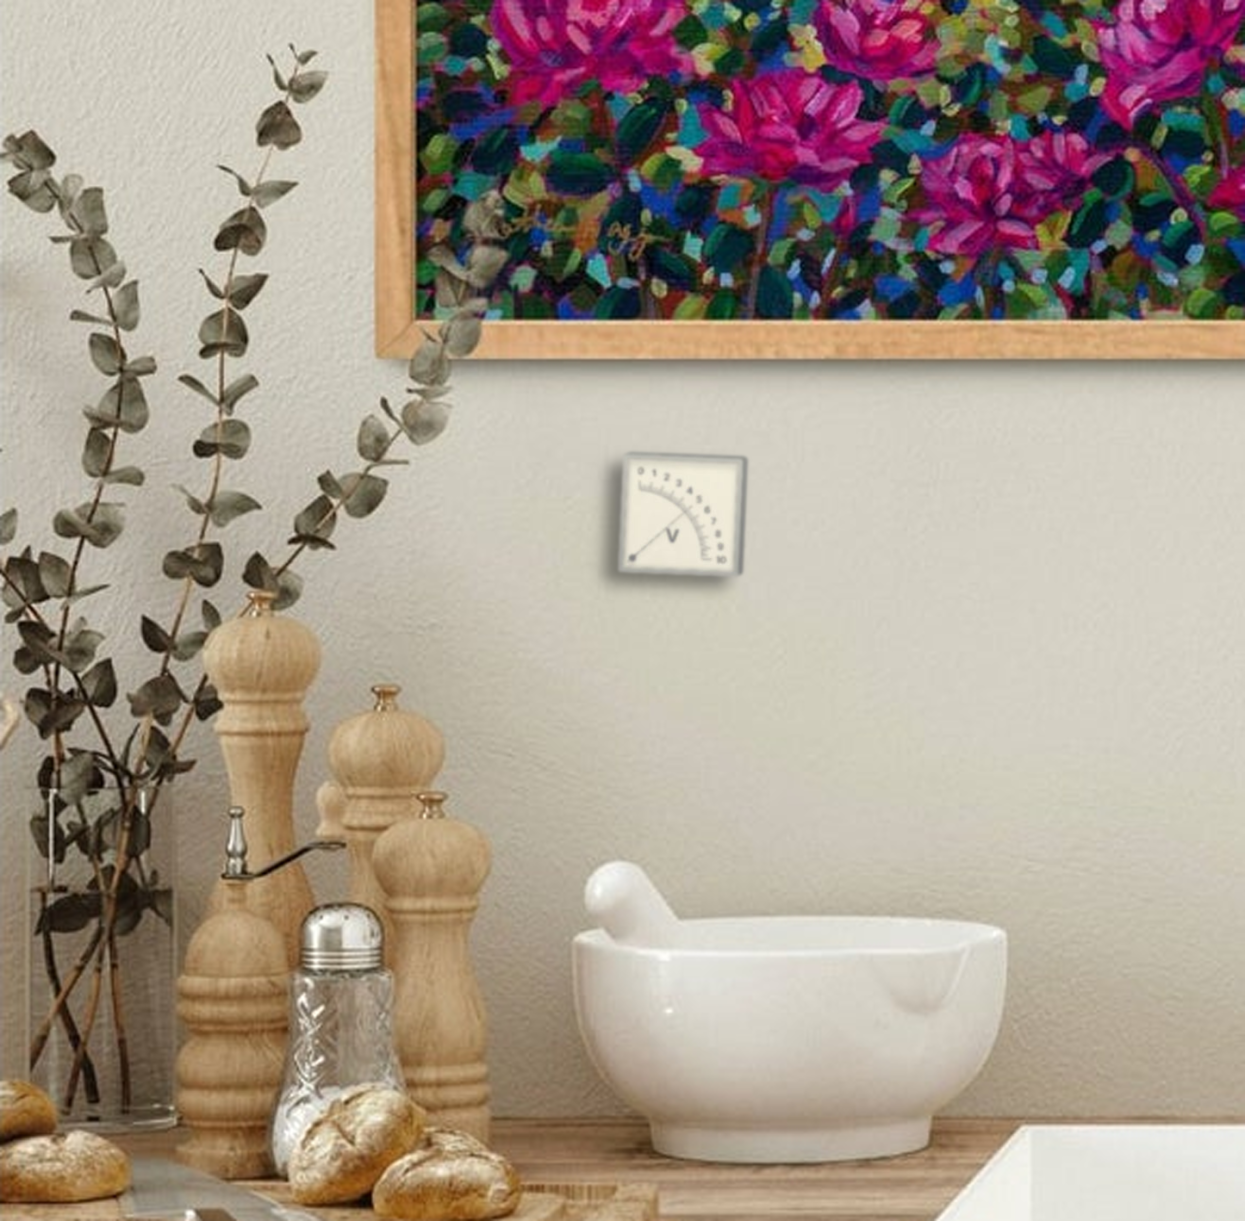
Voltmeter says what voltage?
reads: 5 V
